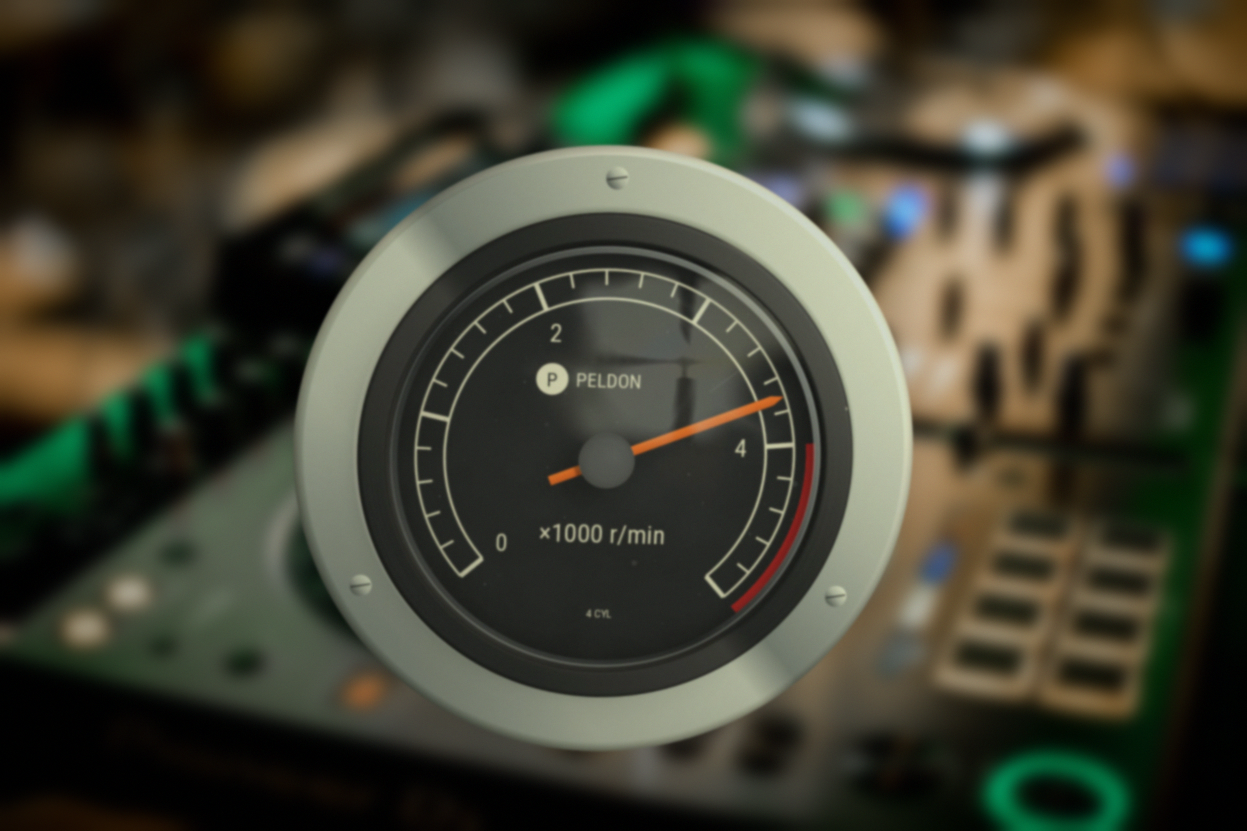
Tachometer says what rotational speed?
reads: 3700 rpm
